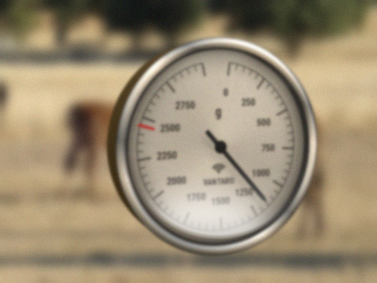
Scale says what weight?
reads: 1150 g
